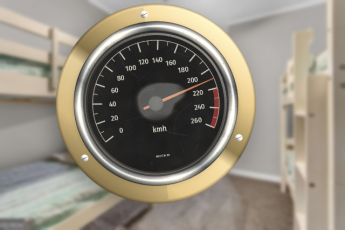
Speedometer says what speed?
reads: 210 km/h
